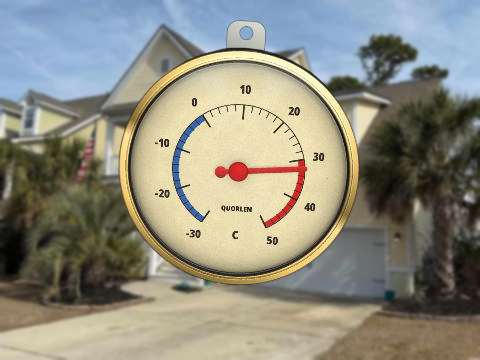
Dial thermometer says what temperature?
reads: 32 °C
